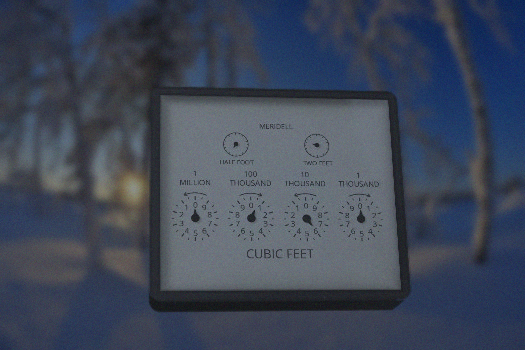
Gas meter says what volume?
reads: 6000 ft³
